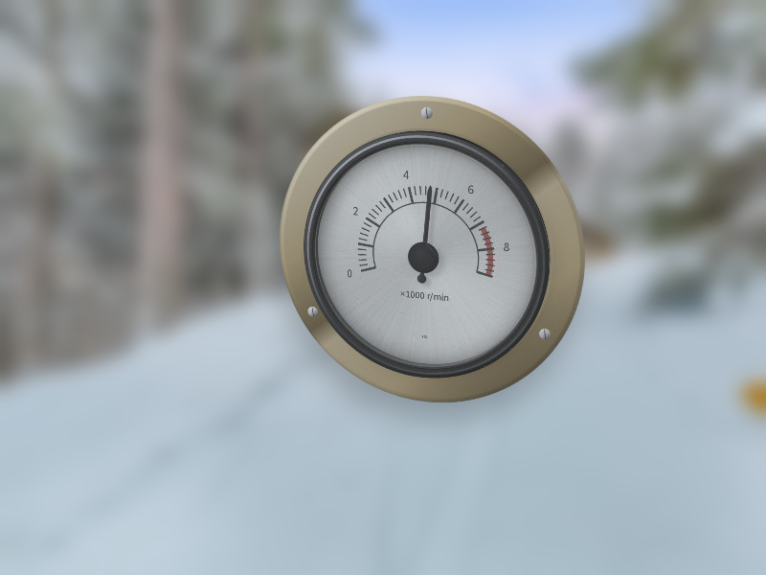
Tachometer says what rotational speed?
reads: 4800 rpm
